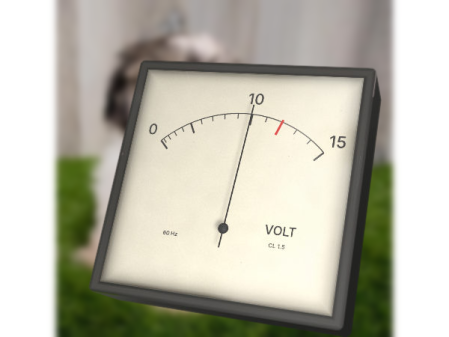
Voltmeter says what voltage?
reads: 10 V
